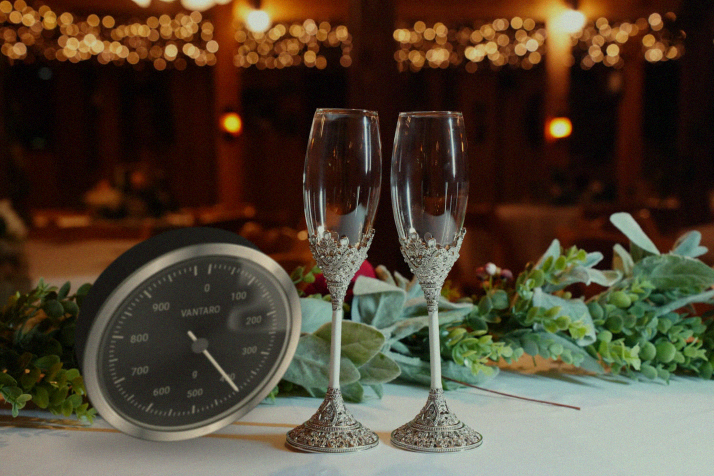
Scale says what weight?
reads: 400 g
